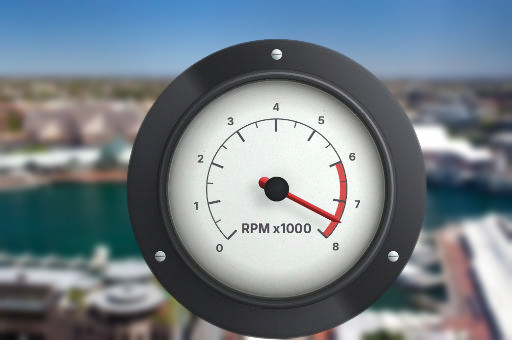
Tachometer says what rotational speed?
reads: 7500 rpm
